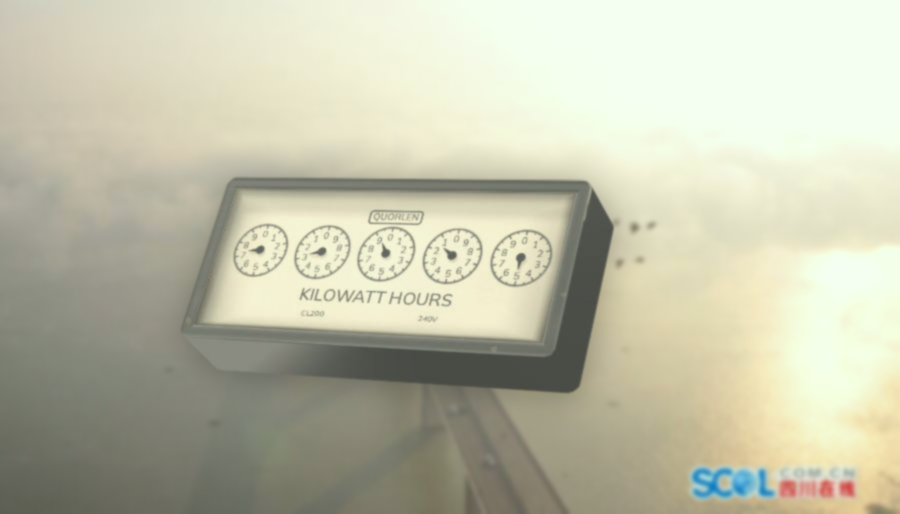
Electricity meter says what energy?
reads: 72915 kWh
